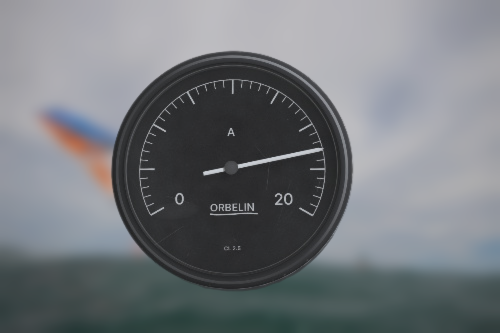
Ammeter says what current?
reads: 16.5 A
